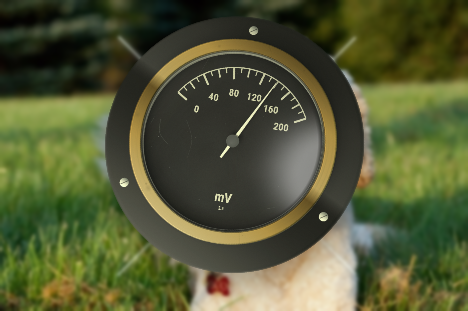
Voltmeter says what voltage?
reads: 140 mV
